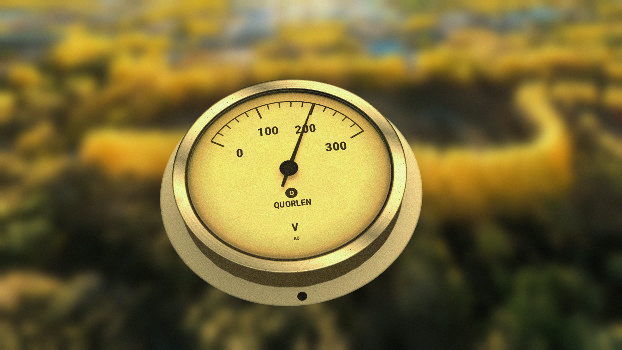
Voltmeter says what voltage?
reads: 200 V
